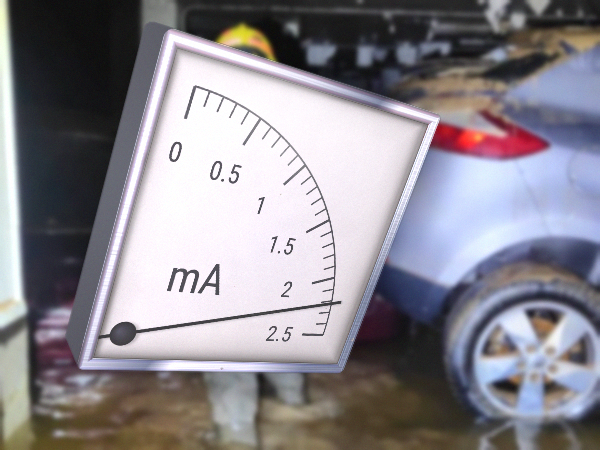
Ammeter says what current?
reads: 2.2 mA
